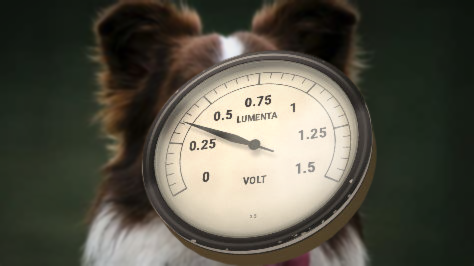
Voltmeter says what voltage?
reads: 0.35 V
